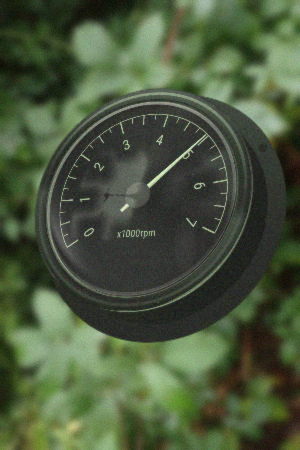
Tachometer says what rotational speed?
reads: 5000 rpm
